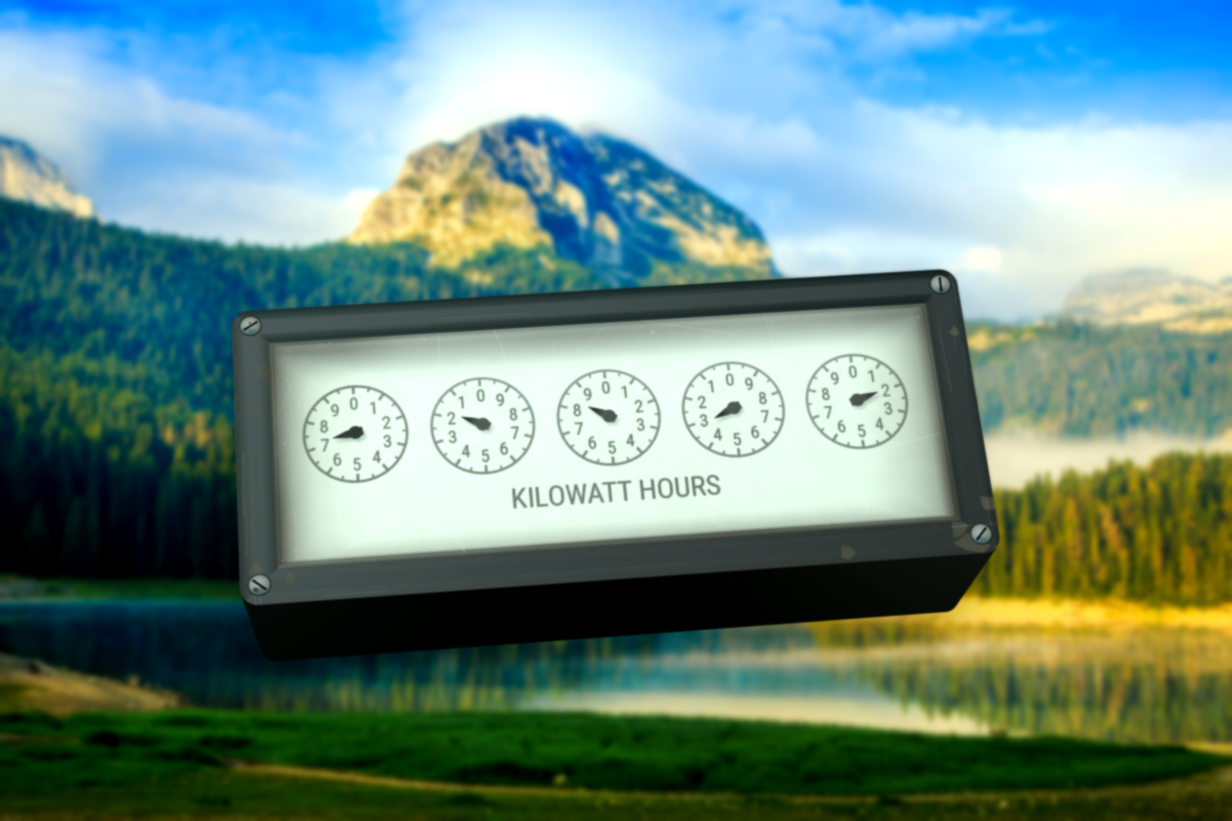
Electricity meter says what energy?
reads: 71832 kWh
